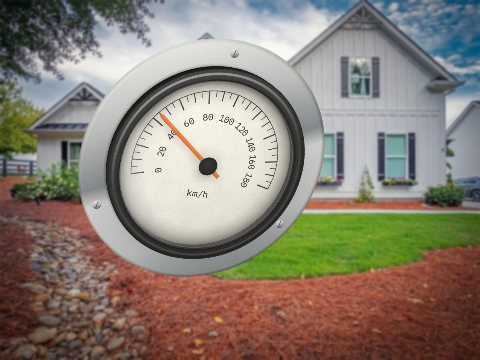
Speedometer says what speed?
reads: 45 km/h
